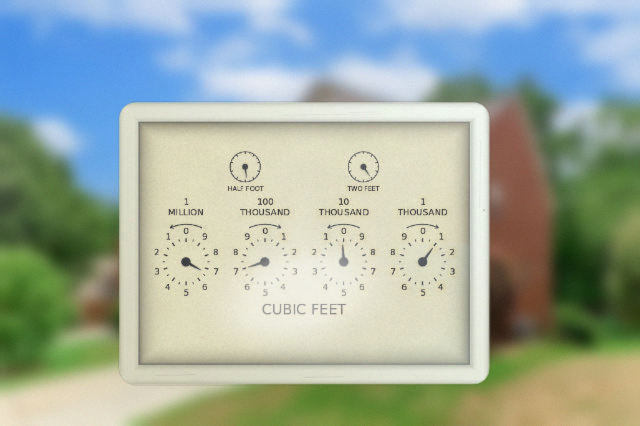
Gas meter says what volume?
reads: 670100 ft³
